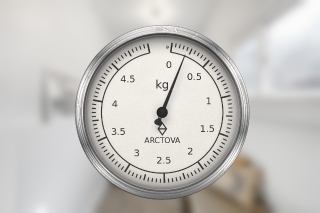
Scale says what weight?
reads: 0.2 kg
